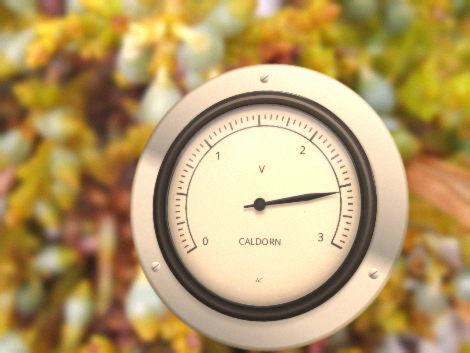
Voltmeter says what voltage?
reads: 2.55 V
